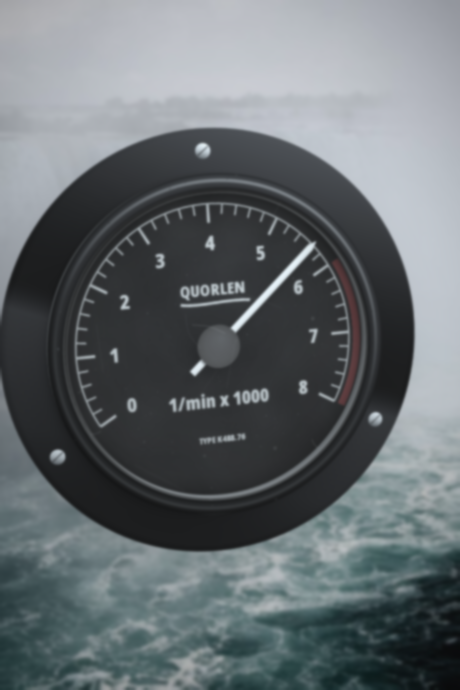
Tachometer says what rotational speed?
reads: 5600 rpm
